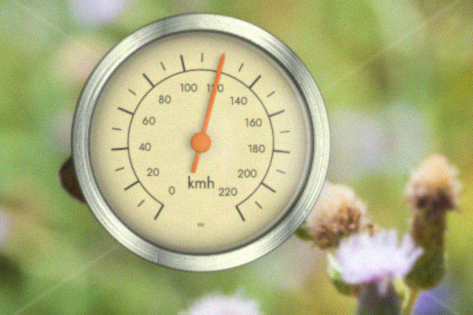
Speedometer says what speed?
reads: 120 km/h
